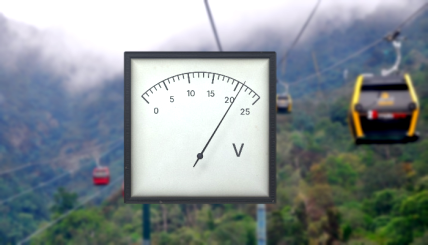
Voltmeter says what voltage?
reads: 21 V
